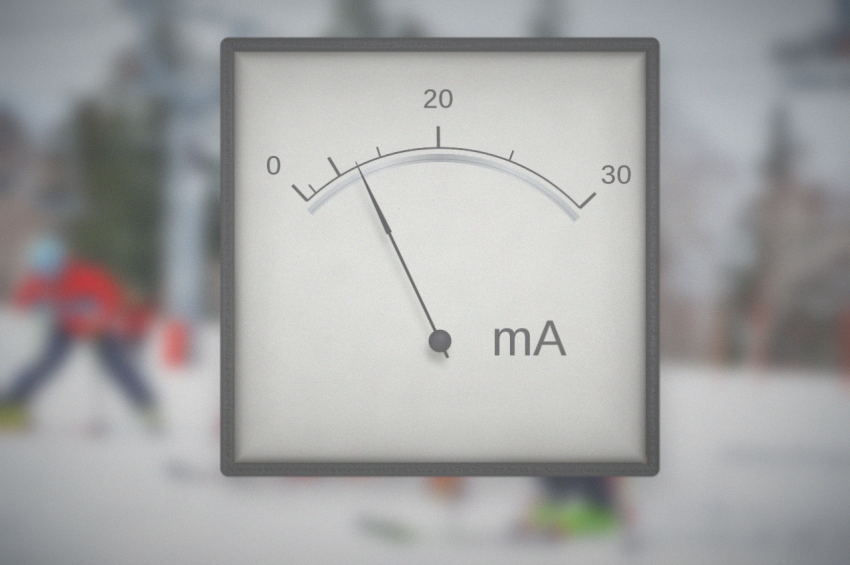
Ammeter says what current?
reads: 12.5 mA
